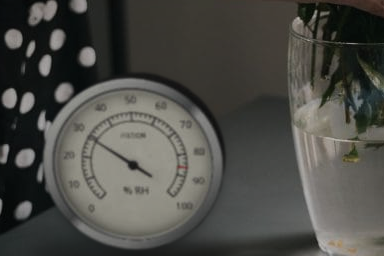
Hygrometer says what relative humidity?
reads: 30 %
